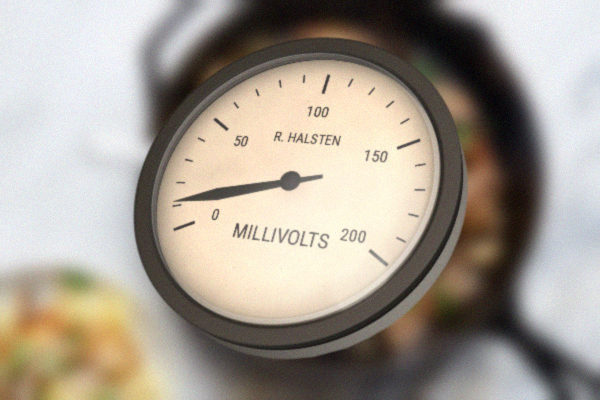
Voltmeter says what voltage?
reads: 10 mV
